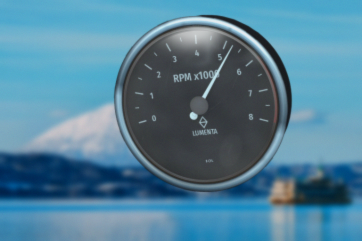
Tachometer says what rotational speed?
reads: 5250 rpm
